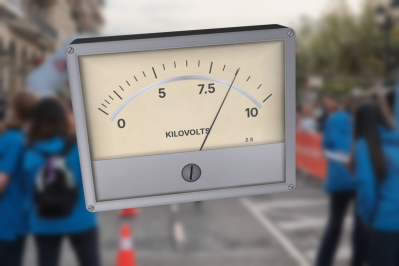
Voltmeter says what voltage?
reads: 8.5 kV
